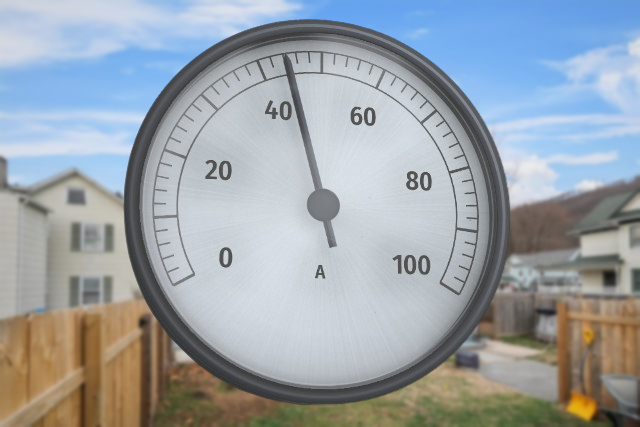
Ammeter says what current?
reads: 44 A
